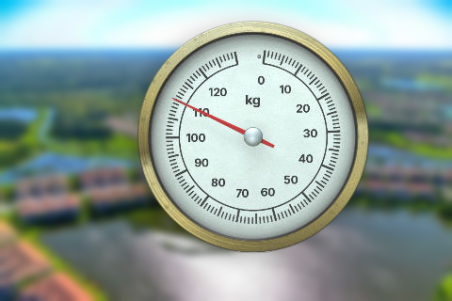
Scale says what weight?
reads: 110 kg
